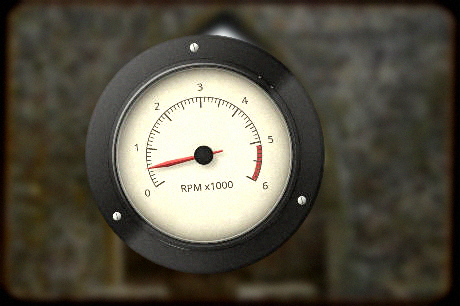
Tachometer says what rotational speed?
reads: 500 rpm
